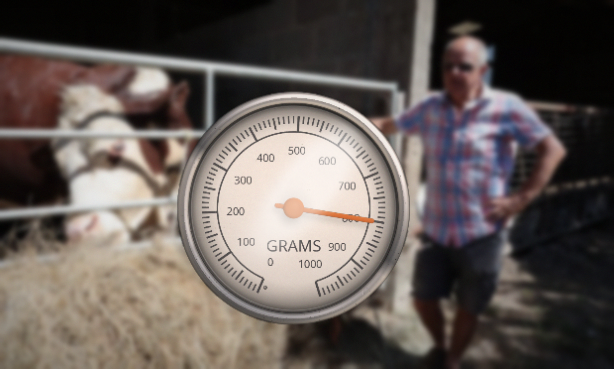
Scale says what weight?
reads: 800 g
